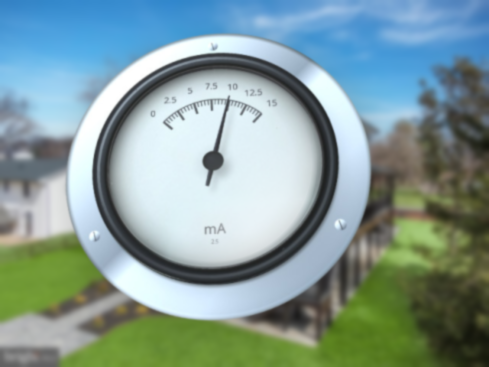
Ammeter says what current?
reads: 10 mA
